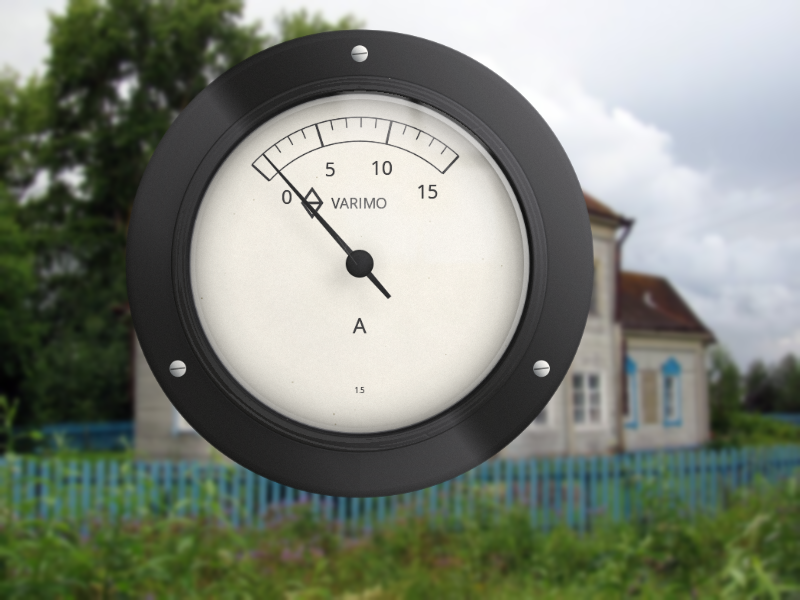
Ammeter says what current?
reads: 1 A
